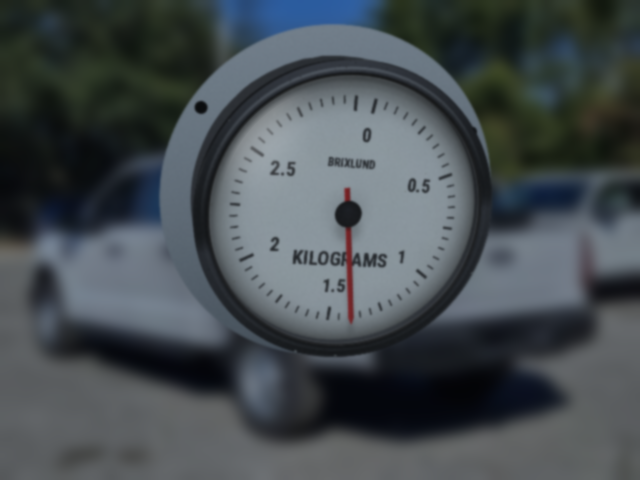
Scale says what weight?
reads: 1.4 kg
